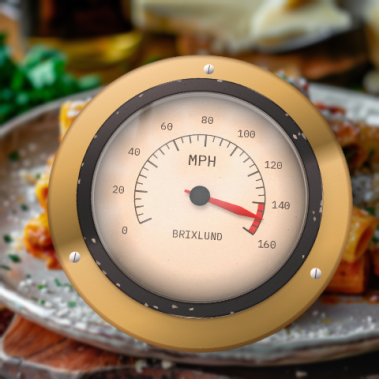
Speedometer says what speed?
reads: 150 mph
